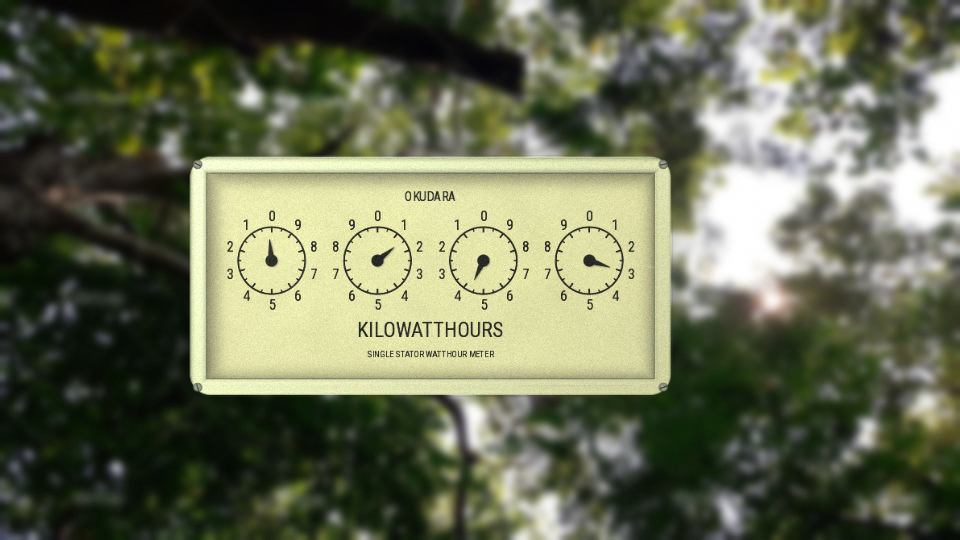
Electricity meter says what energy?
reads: 143 kWh
